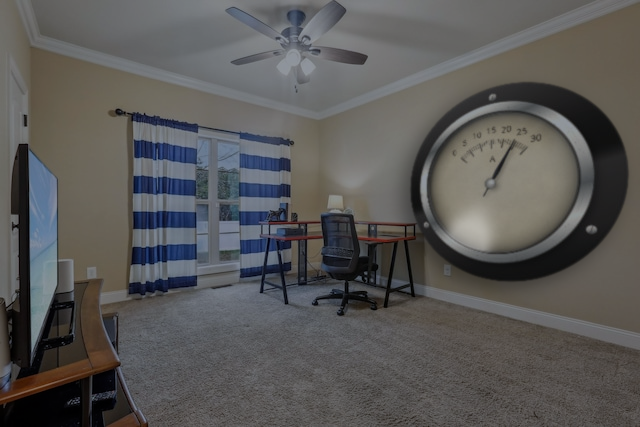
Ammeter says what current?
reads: 25 A
